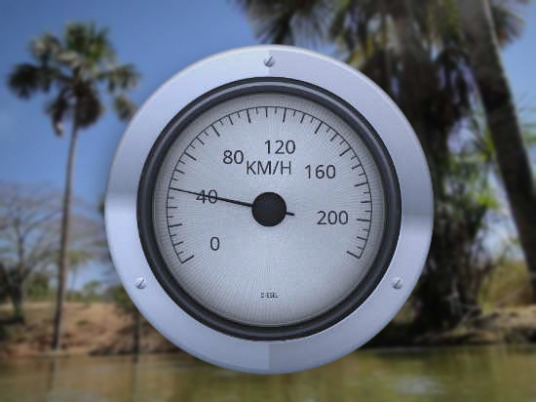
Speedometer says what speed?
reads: 40 km/h
